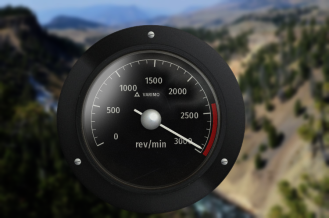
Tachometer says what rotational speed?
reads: 2950 rpm
